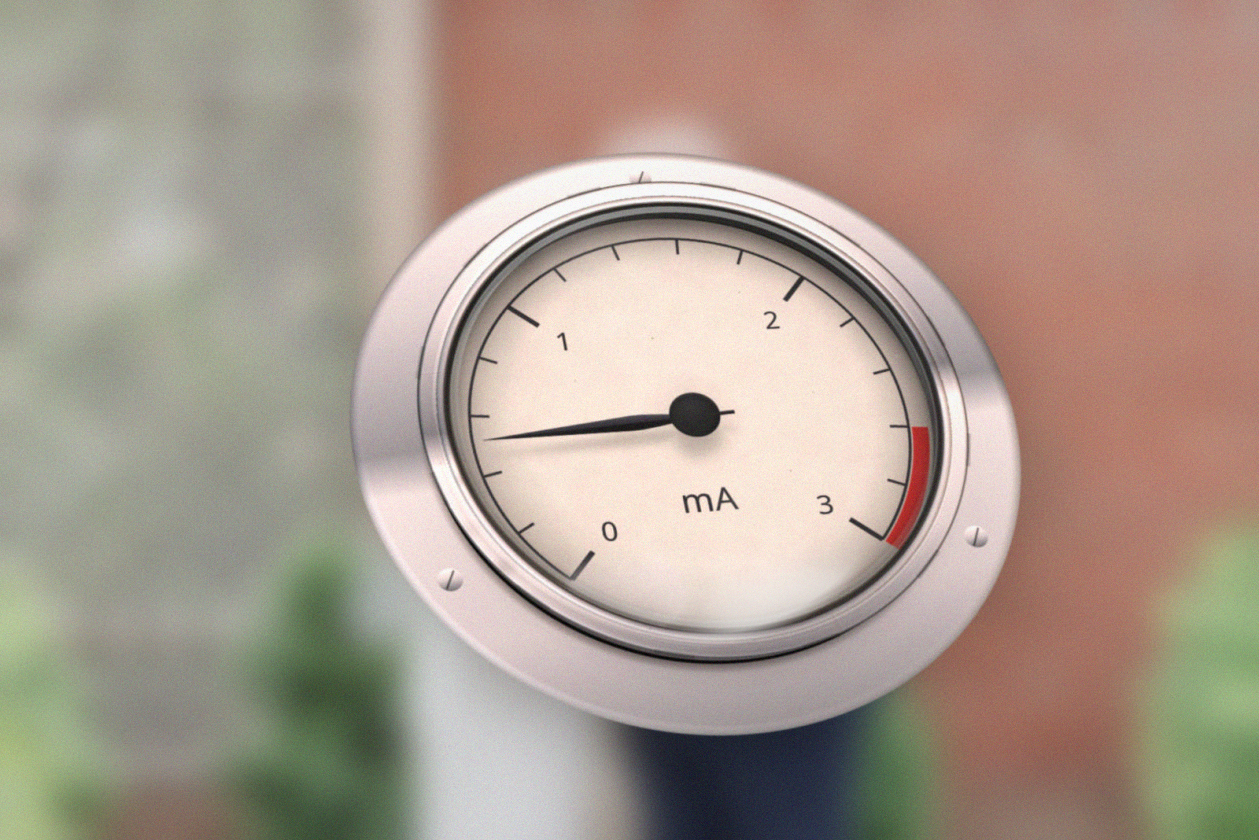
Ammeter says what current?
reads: 0.5 mA
